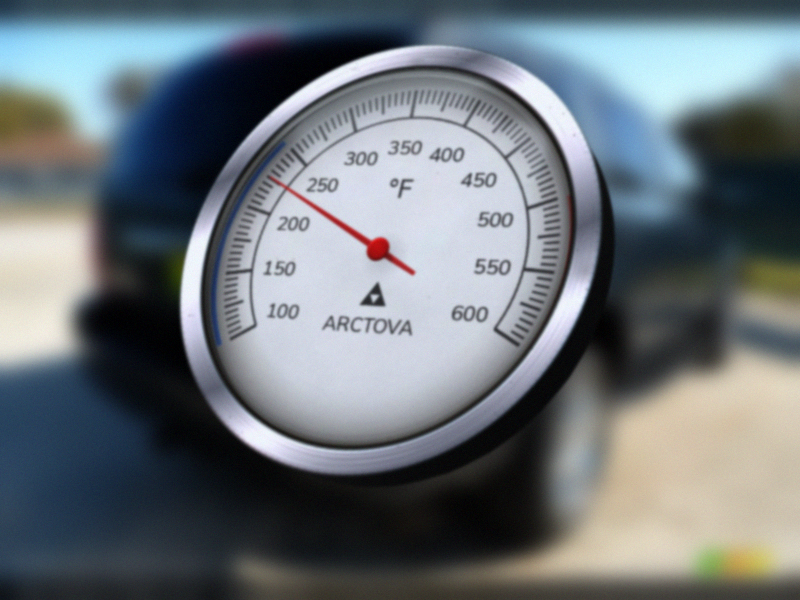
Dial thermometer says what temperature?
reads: 225 °F
